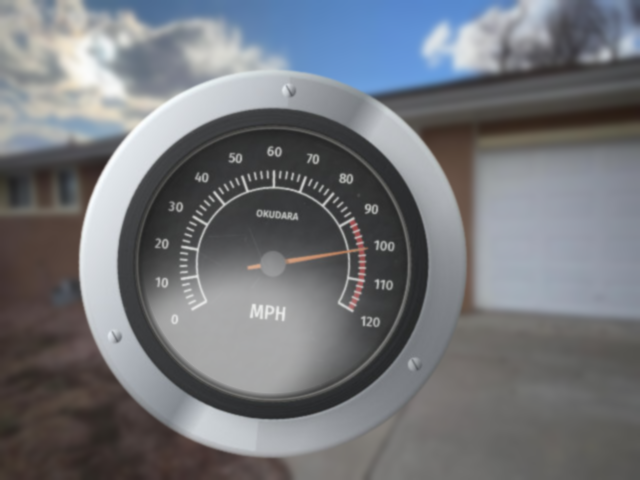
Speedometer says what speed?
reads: 100 mph
